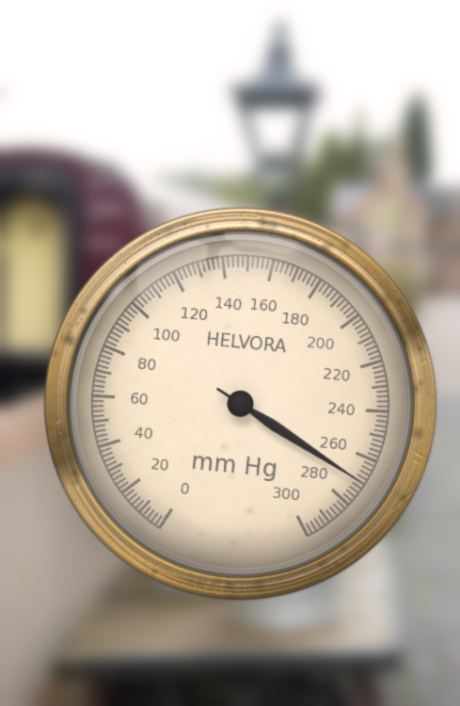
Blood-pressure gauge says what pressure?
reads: 270 mmHg
